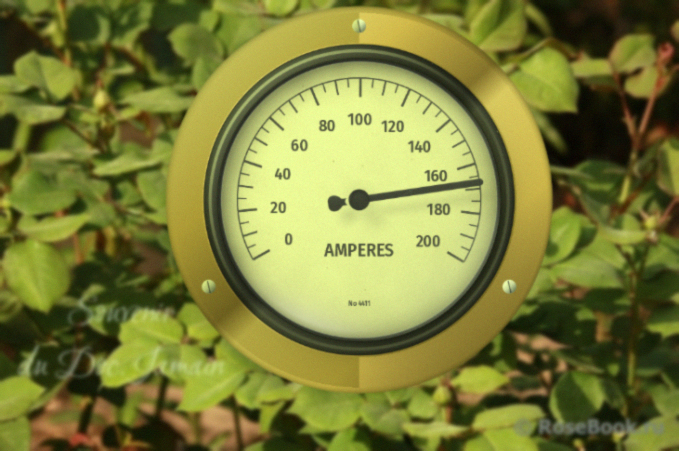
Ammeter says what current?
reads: 167.5 A
